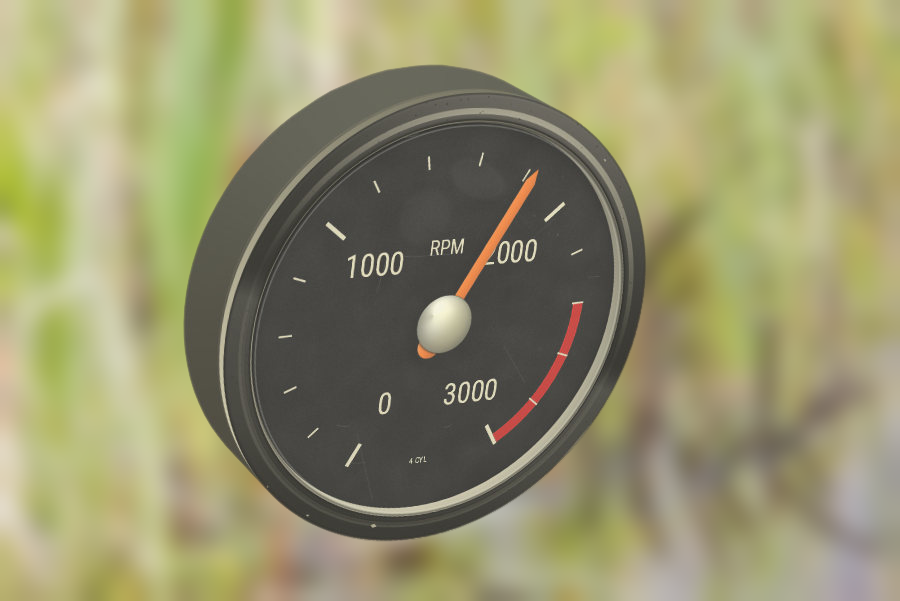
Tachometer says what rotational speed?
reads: 1800 rpm
